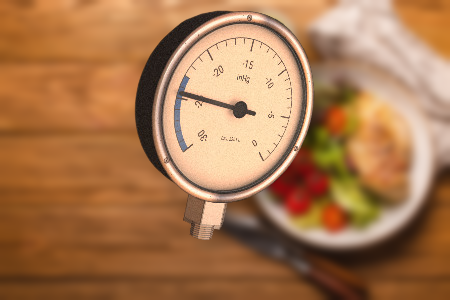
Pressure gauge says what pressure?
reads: -24.5 inHg
